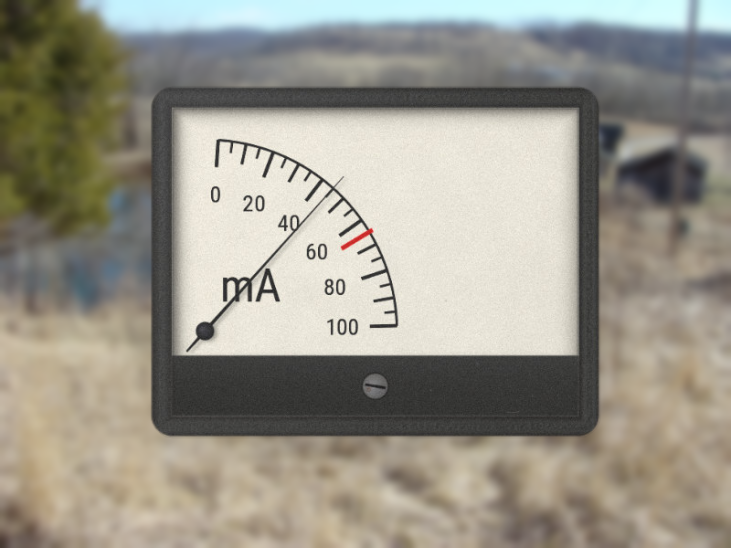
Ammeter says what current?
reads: 45 mA
